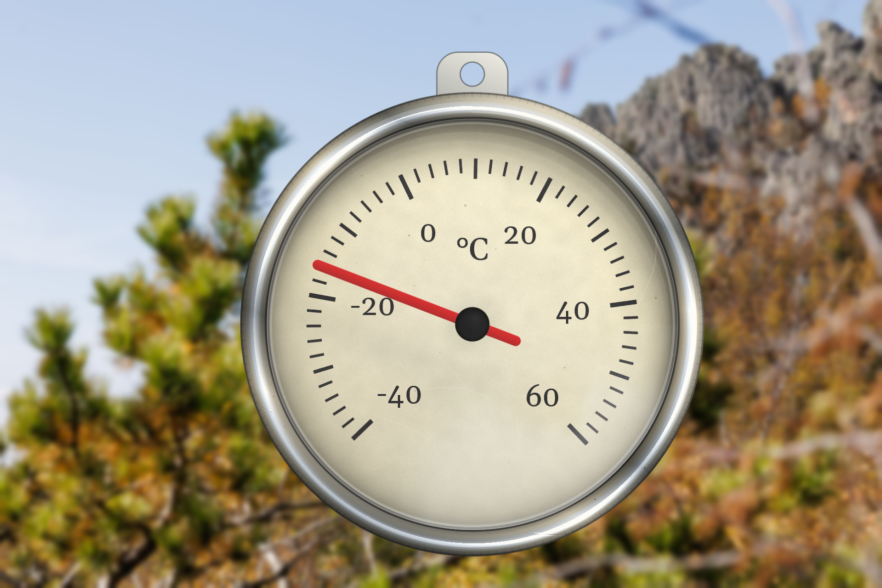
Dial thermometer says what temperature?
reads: -16 °C
